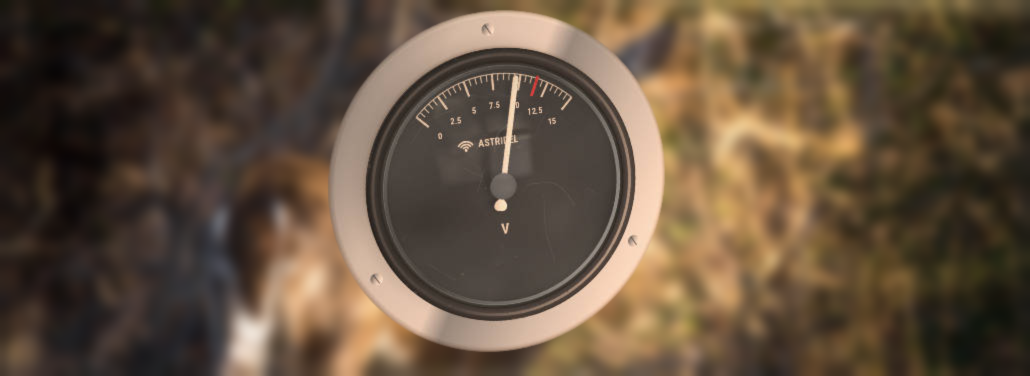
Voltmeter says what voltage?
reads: 9.5 V
